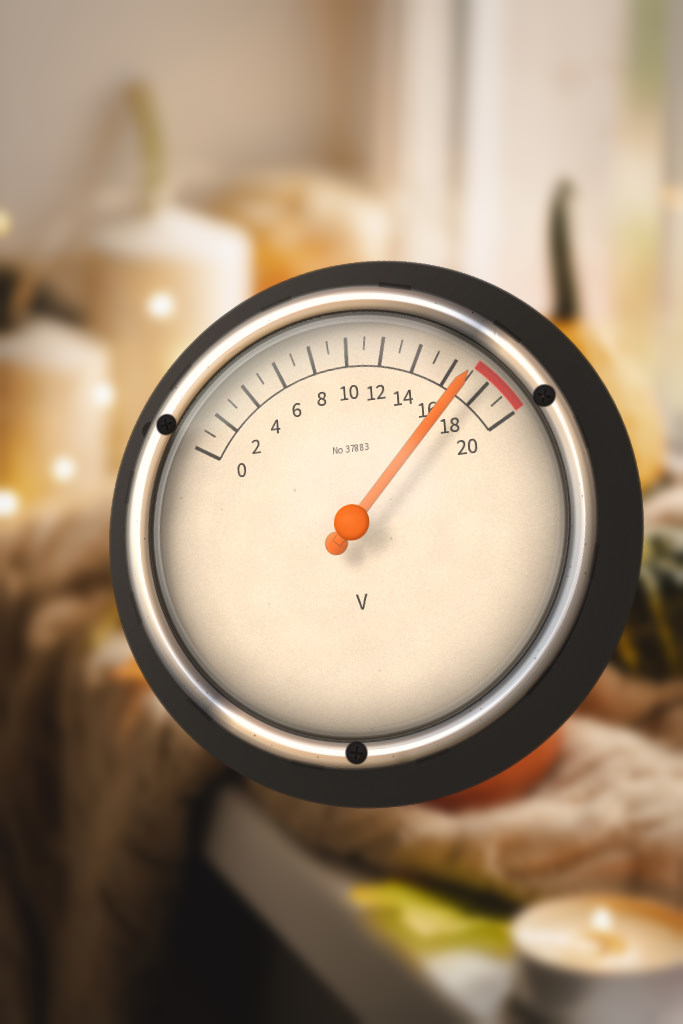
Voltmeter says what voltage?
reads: 17 V
